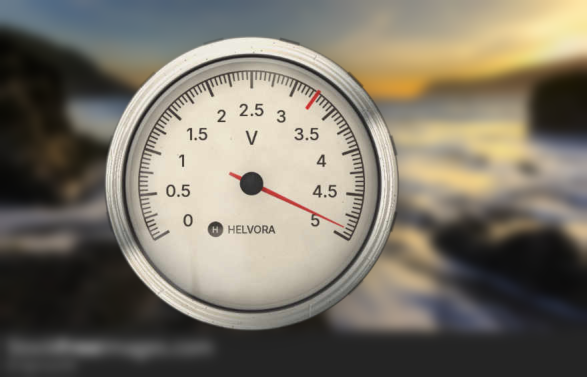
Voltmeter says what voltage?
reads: 4.9 V
